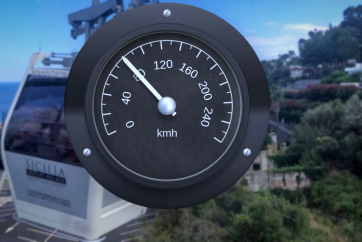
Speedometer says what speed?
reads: 80 km/h
